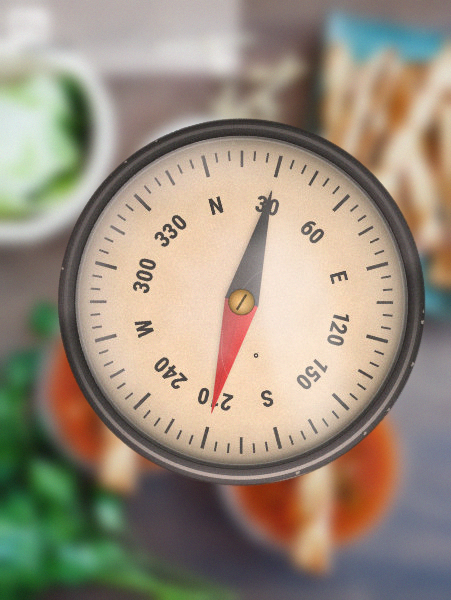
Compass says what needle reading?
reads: 210 °
